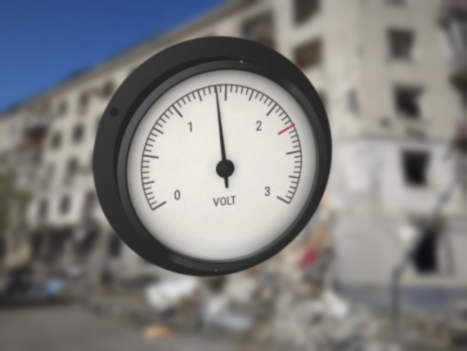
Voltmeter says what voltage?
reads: 1.4 V
